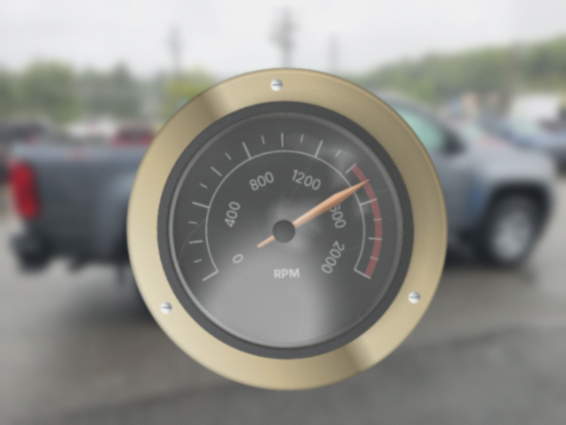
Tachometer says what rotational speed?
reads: 1500 rpm
